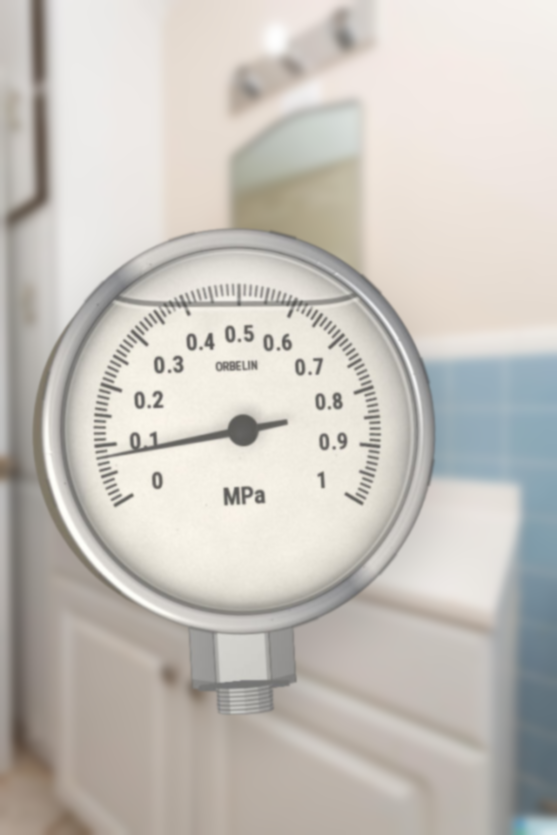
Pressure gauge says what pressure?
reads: 0.08 MPa
